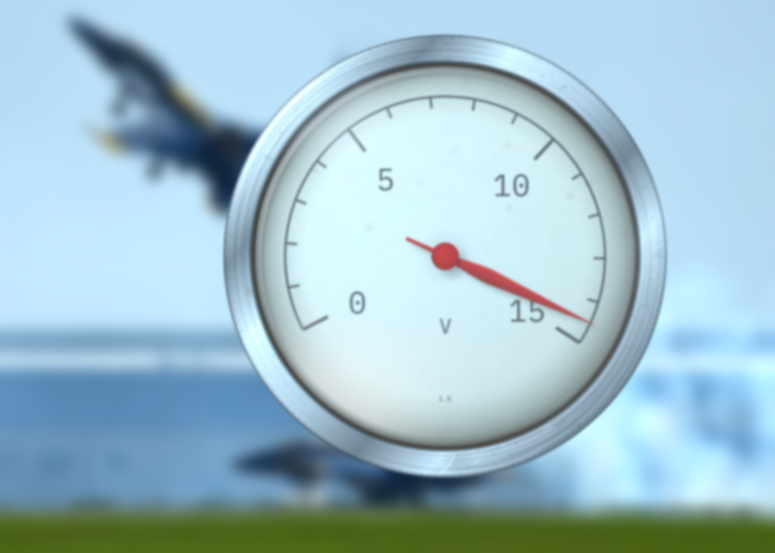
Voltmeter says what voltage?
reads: 14.5 V
